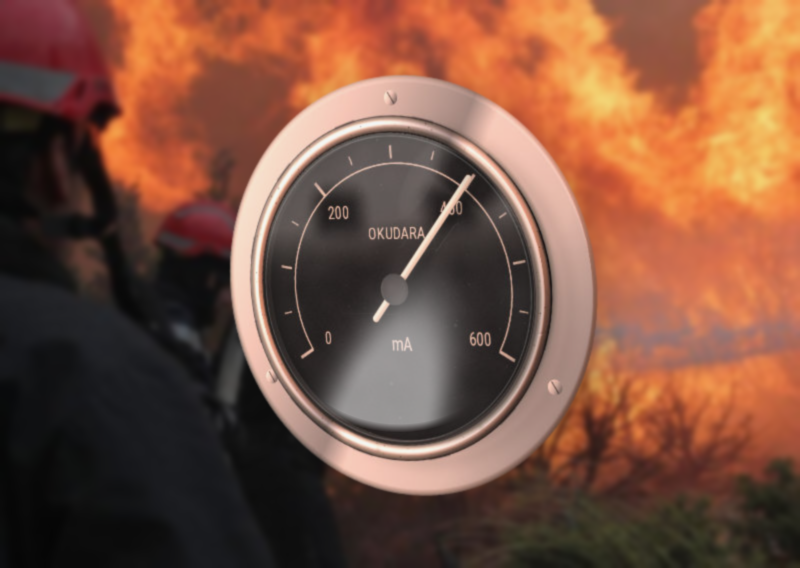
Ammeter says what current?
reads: 400 mA
